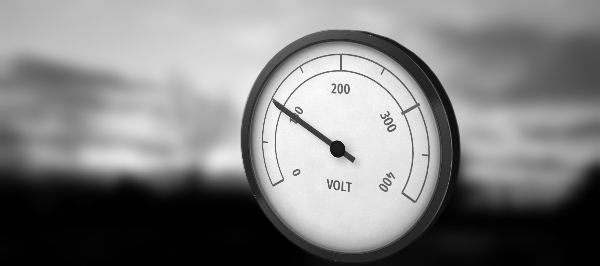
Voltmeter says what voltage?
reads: 100 V
